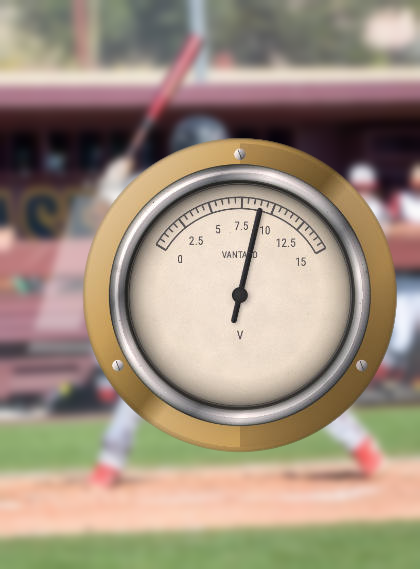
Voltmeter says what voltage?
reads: 9 V
